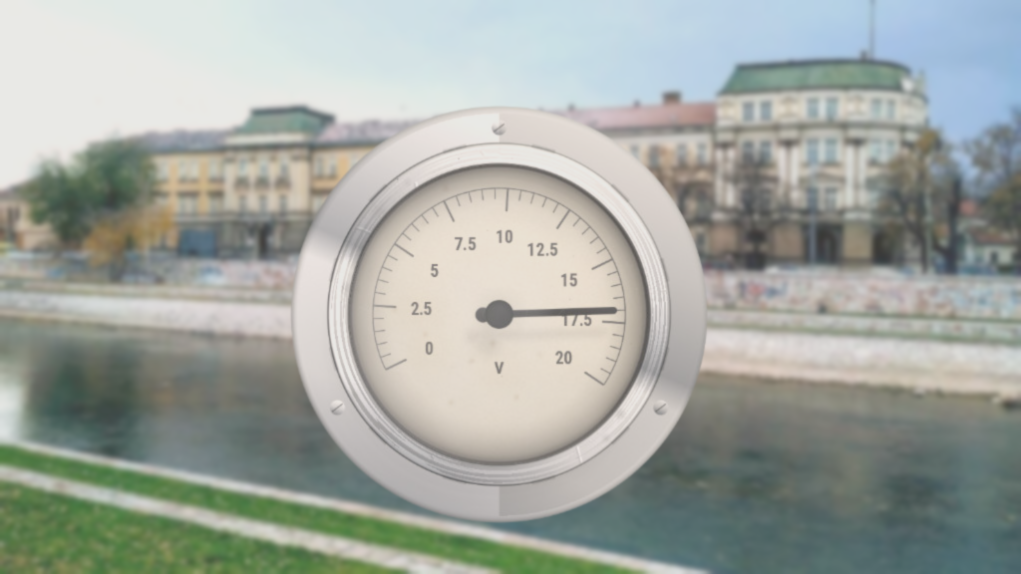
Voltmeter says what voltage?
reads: 17 V
